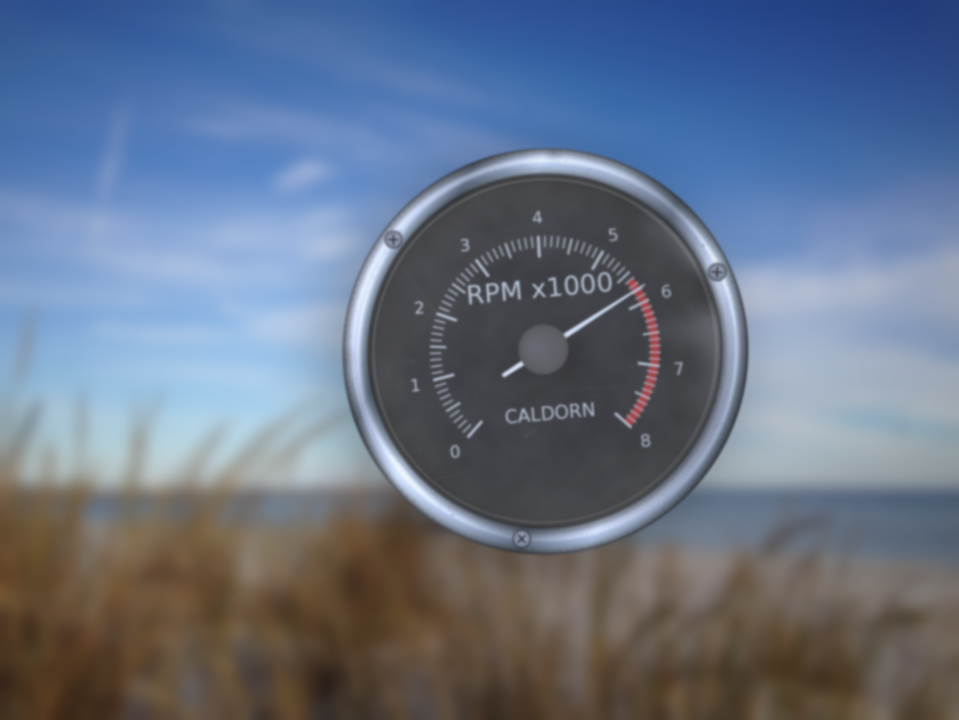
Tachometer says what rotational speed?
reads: 5800 rpm
